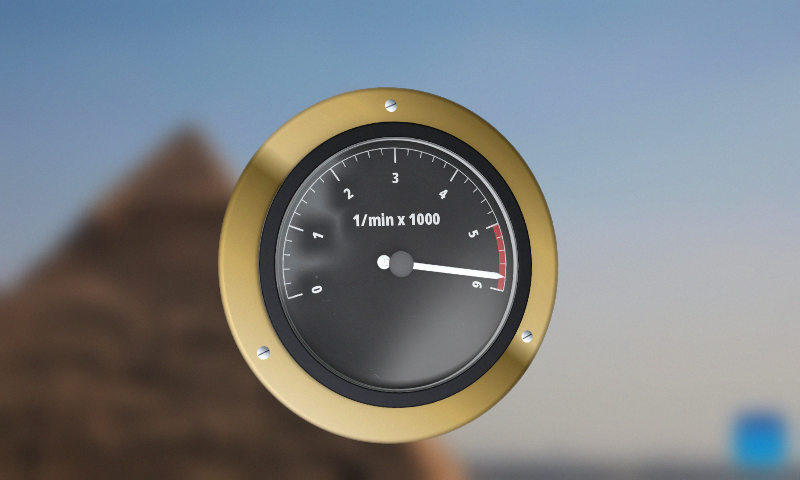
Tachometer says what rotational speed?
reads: 5800 rpm
